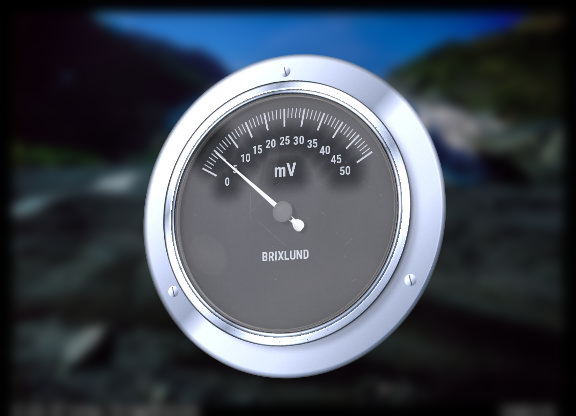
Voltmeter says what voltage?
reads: 5 mV
